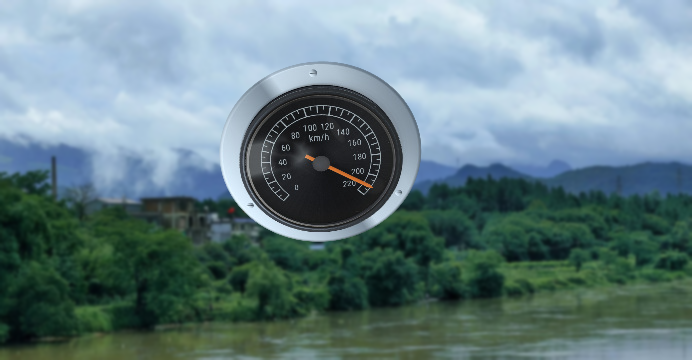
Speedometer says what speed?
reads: 210 km/h
